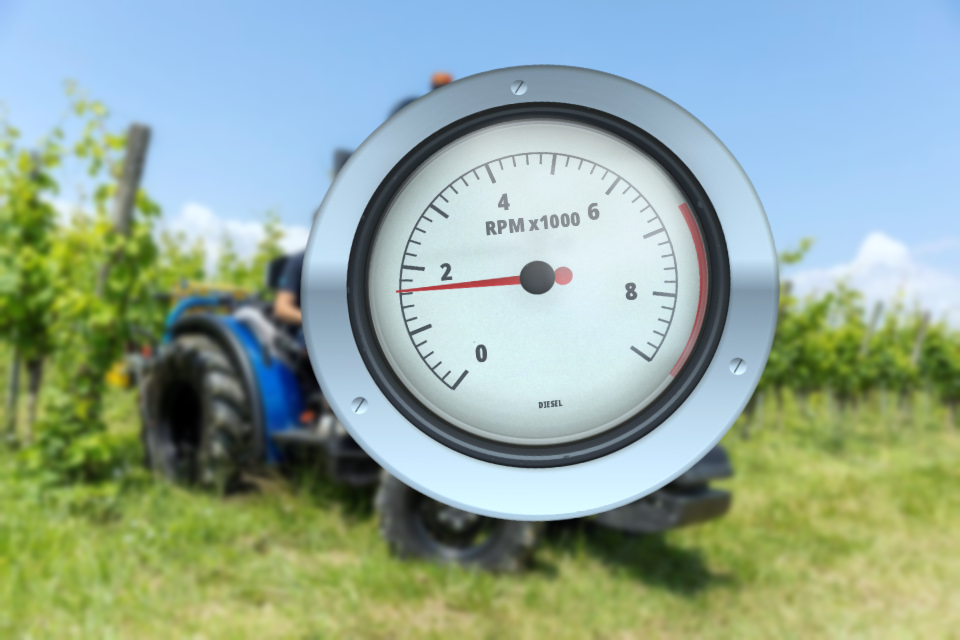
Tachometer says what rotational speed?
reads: 1600 rpm
